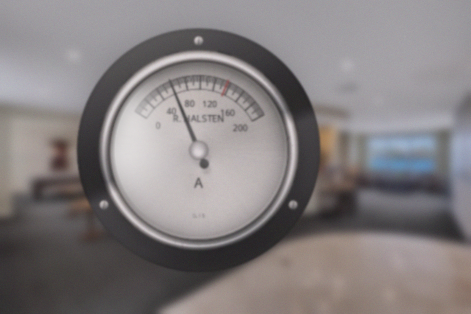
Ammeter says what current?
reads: 60 A
